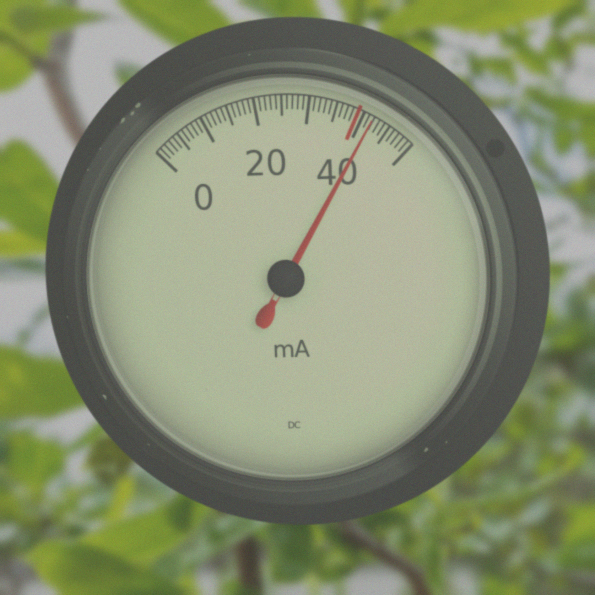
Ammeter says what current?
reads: 42 mA
